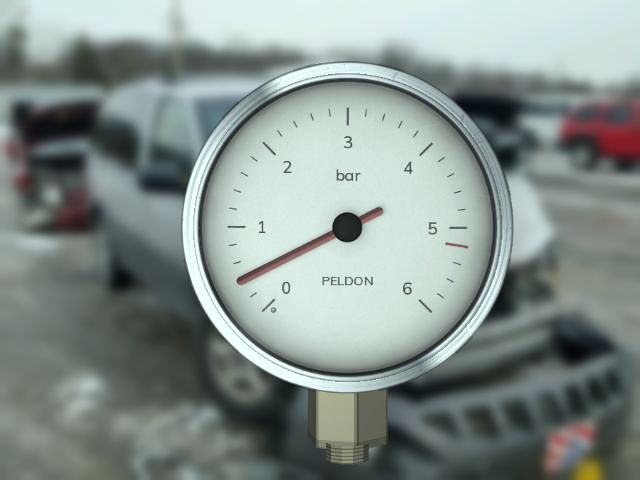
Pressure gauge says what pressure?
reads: 0.4 bar
